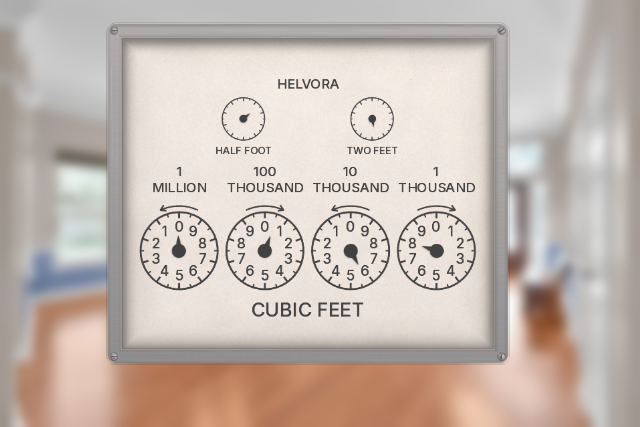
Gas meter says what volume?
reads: 5800 ft³
